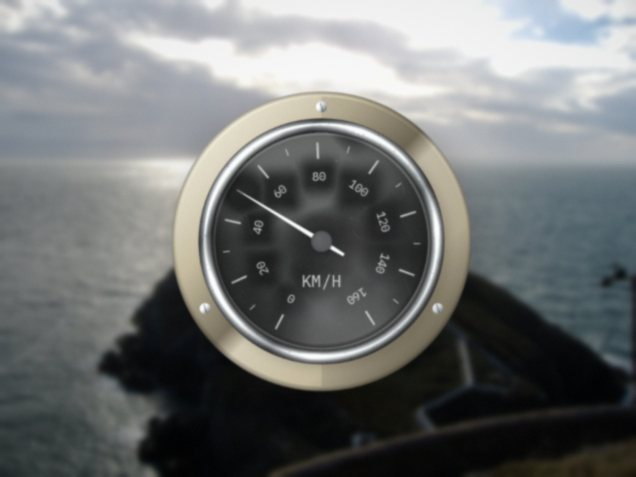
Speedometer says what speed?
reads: 50 km/h
